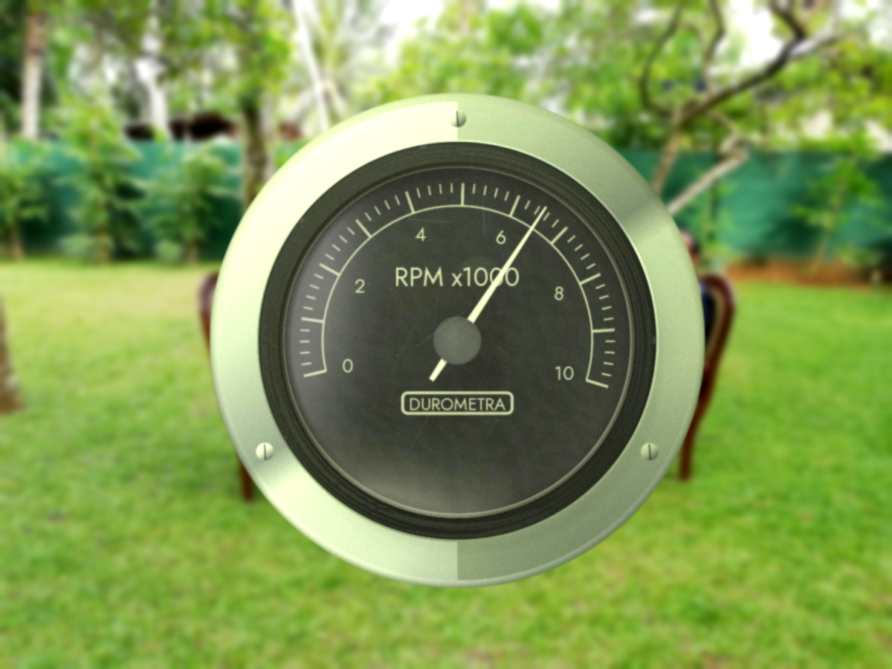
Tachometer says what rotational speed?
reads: 6500 rpm
